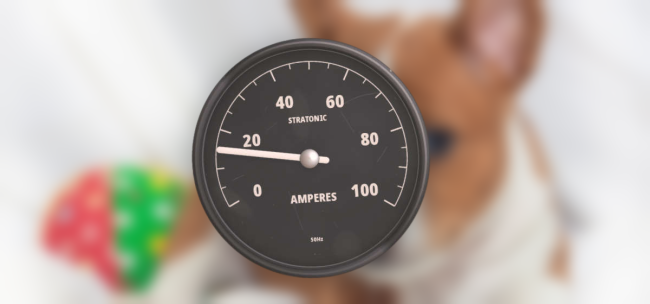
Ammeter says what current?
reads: 15 A
